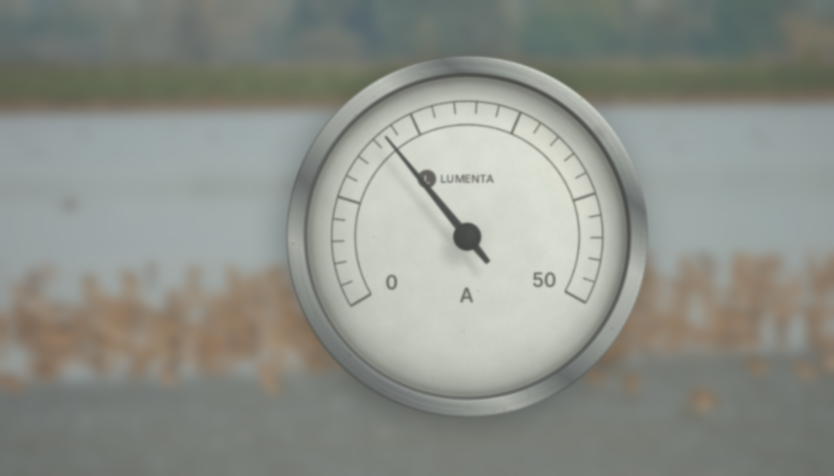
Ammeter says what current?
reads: 17 A
